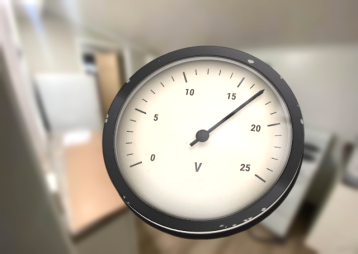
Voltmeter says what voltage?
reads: 17 V
